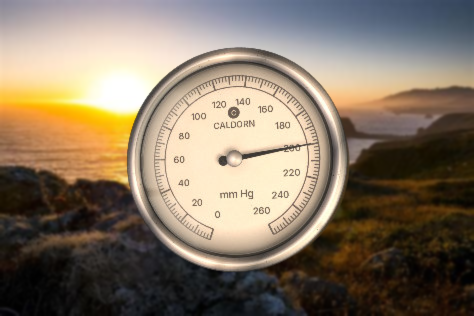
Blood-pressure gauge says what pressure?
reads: 200 mmHg
